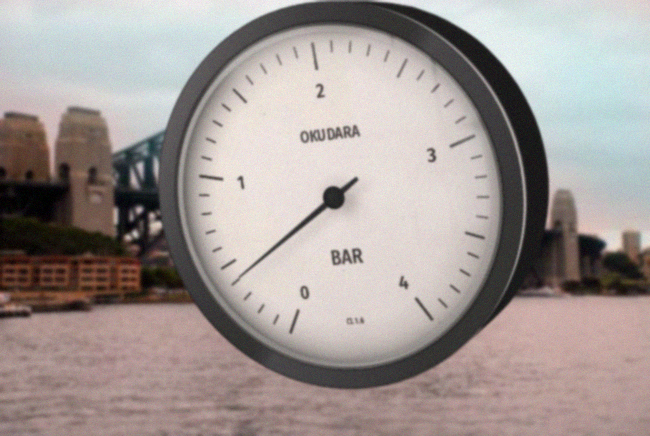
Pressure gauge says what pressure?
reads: 0.4 bar
